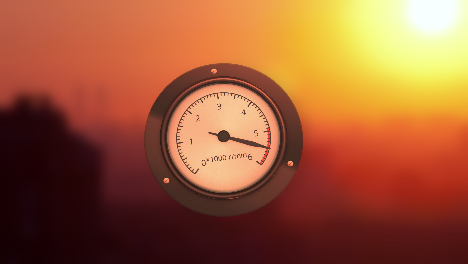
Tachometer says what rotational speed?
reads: 5500 rpm
